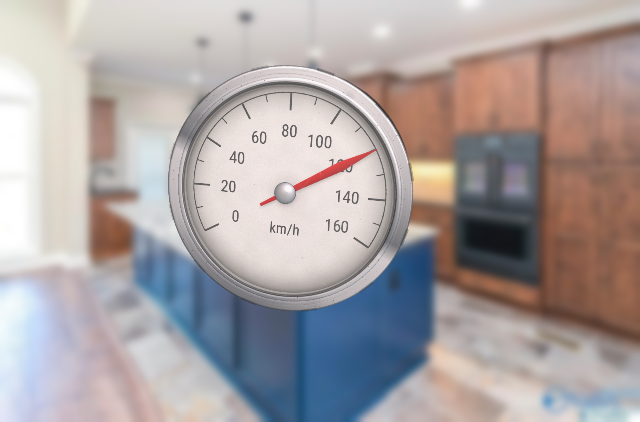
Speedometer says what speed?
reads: 120 km/h
